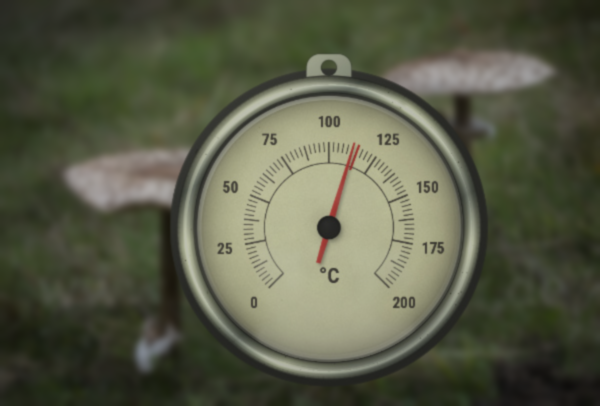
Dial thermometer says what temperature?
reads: 112.5 °C
